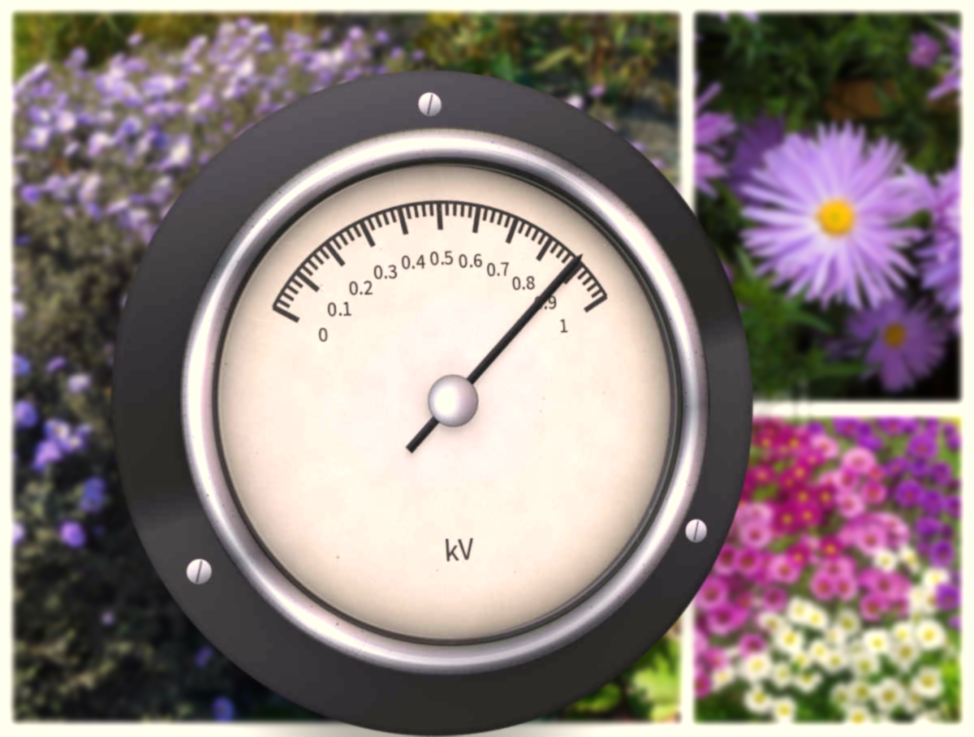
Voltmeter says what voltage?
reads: 0.88 kV
